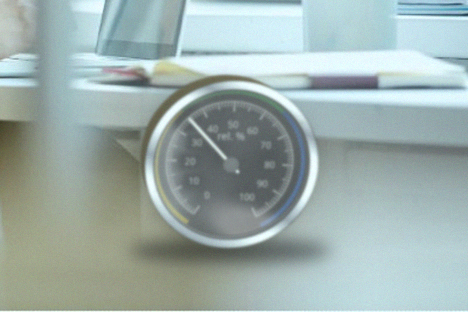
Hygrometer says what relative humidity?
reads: 35 %
